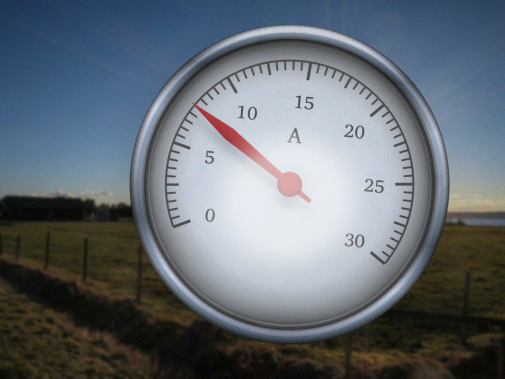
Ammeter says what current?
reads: 7.5 A
